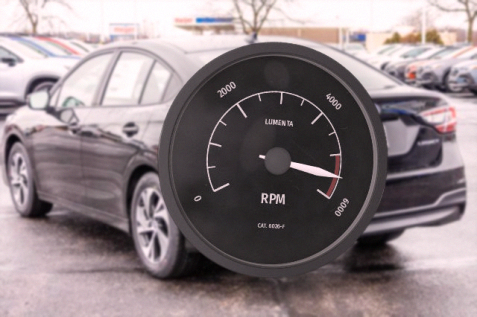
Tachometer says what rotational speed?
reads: 5500 rpm
